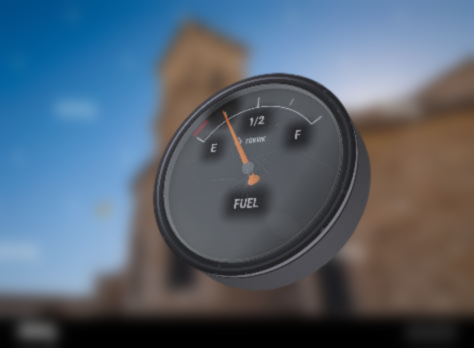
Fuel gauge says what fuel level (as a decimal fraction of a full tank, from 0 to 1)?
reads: 0.25
